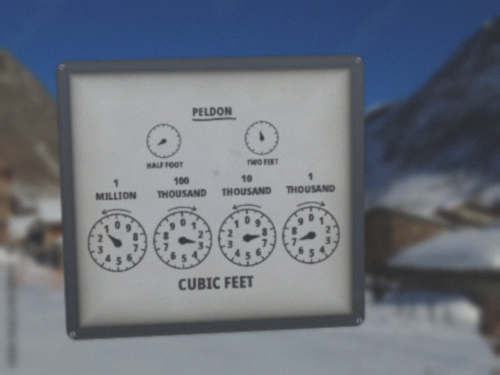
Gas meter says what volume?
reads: 127700 ft³
